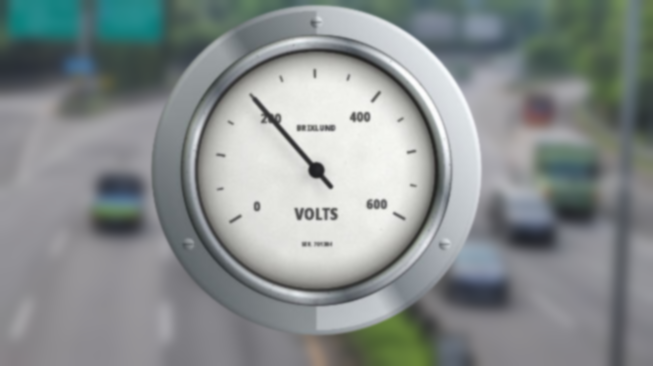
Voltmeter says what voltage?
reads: 200 V
